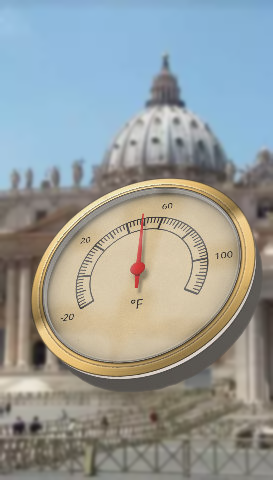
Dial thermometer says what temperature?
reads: 50 °F
